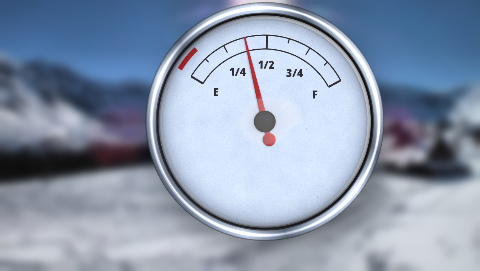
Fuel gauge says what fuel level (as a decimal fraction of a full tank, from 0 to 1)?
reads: 0.375
